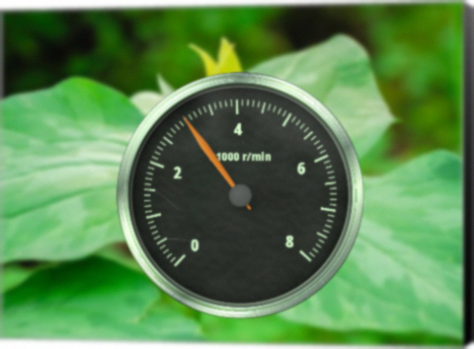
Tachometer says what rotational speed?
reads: 3000 rpm
